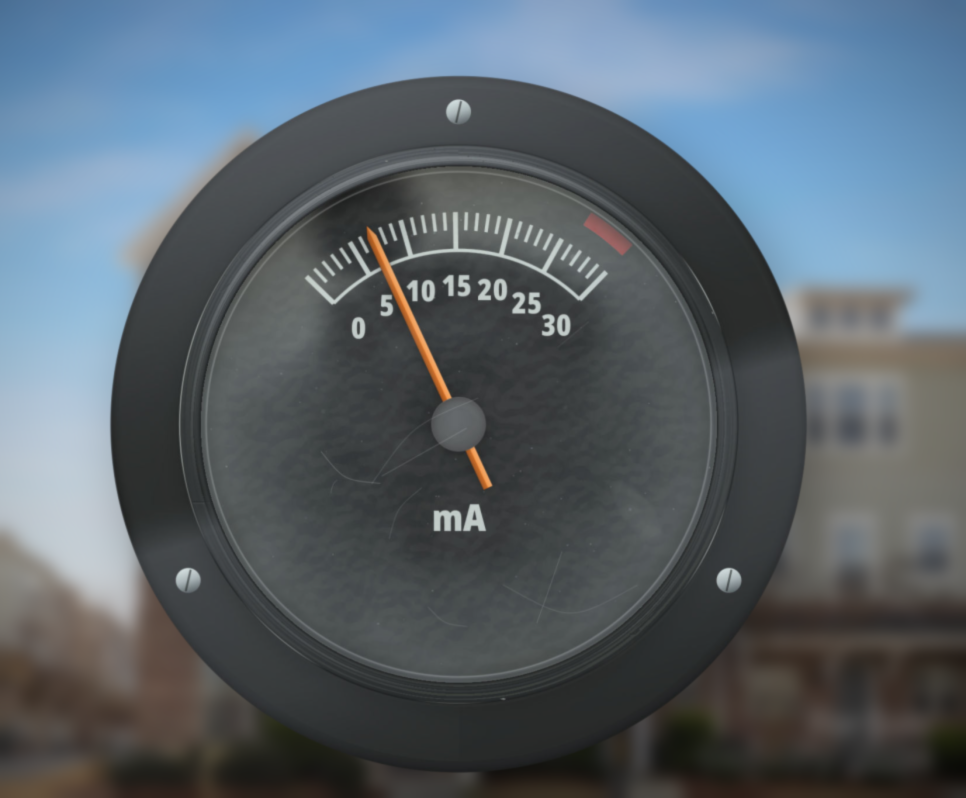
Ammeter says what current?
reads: 7 mA
